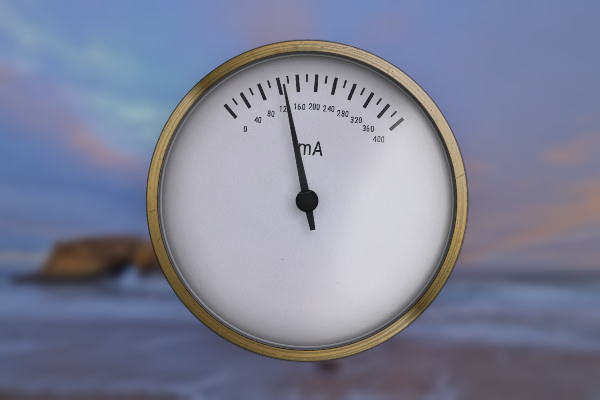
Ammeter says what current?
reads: 130 mA
